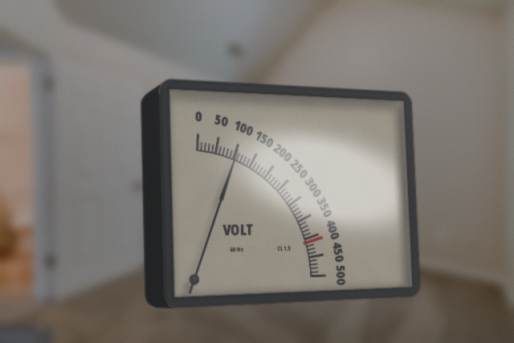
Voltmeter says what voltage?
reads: 100 V
